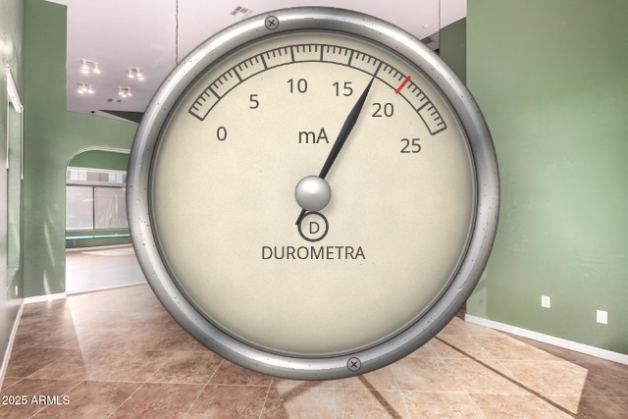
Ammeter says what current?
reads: 17.5 mA
